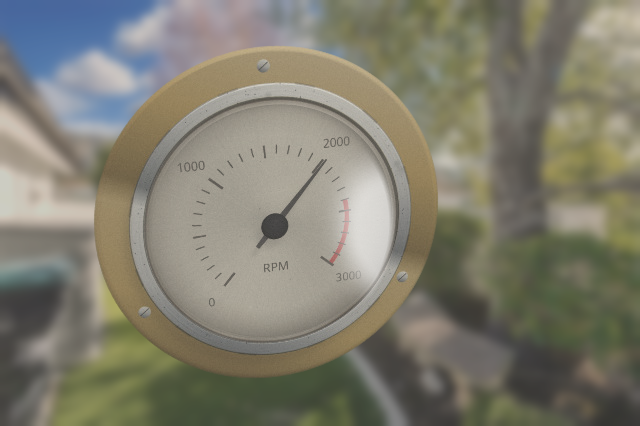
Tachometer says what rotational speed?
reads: 2000 rpm
